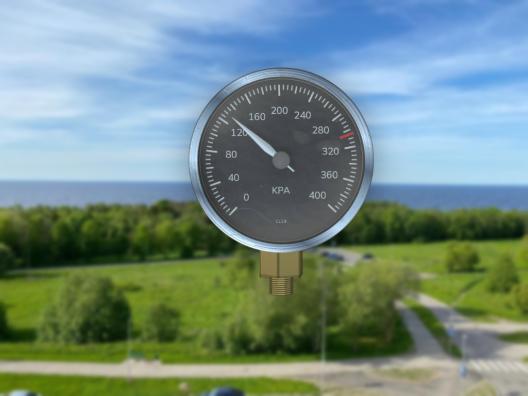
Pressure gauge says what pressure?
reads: 130 kPa
